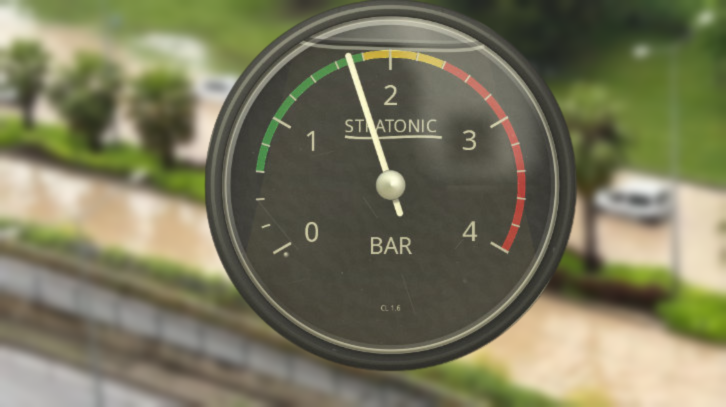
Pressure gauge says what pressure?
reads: 1.7 bar
